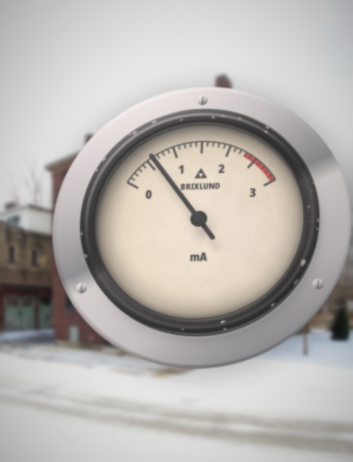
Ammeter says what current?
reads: 0.6 mA
